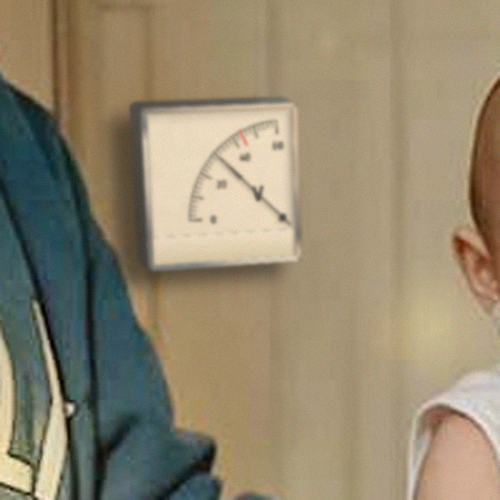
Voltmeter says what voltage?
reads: 30 V
